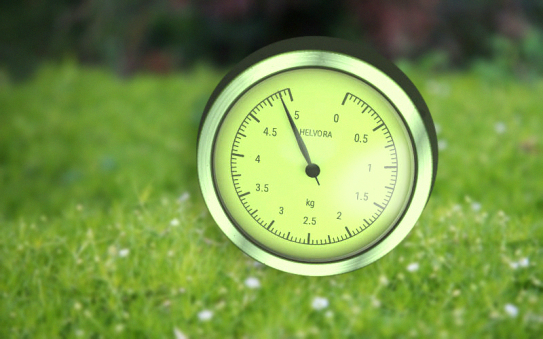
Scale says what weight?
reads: 4.9 kg
